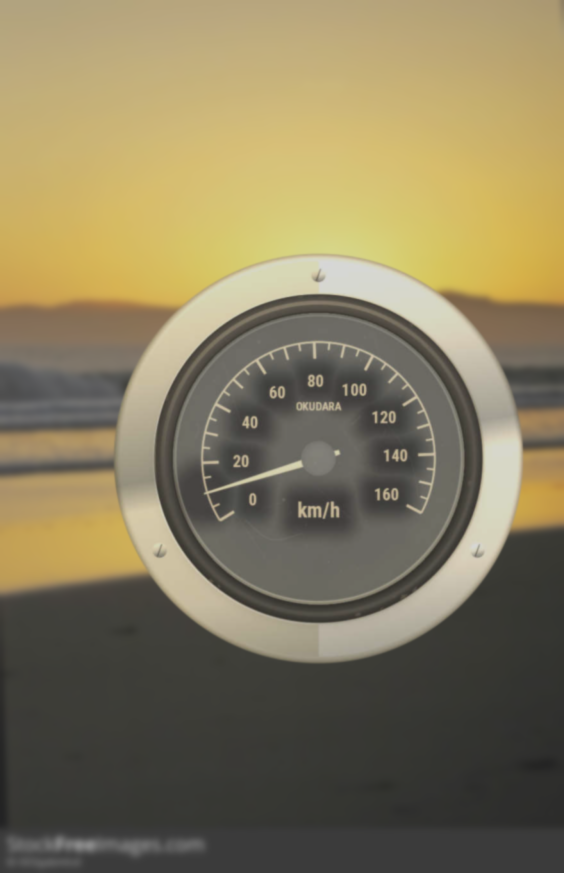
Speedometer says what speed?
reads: 10 km/h
